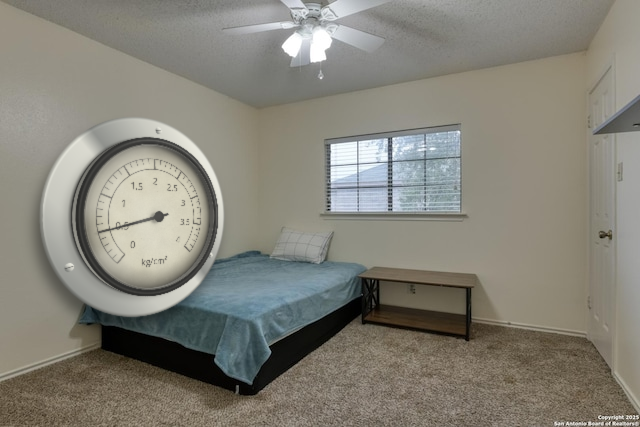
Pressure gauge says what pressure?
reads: 0.5 kg/cm²
